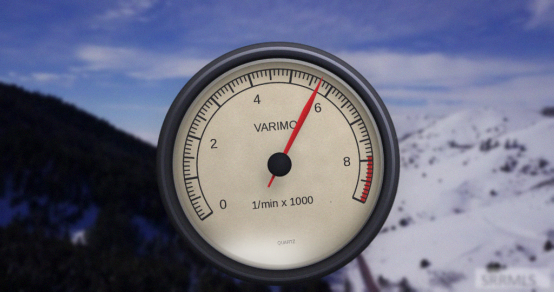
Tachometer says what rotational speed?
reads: 5700 rpm
